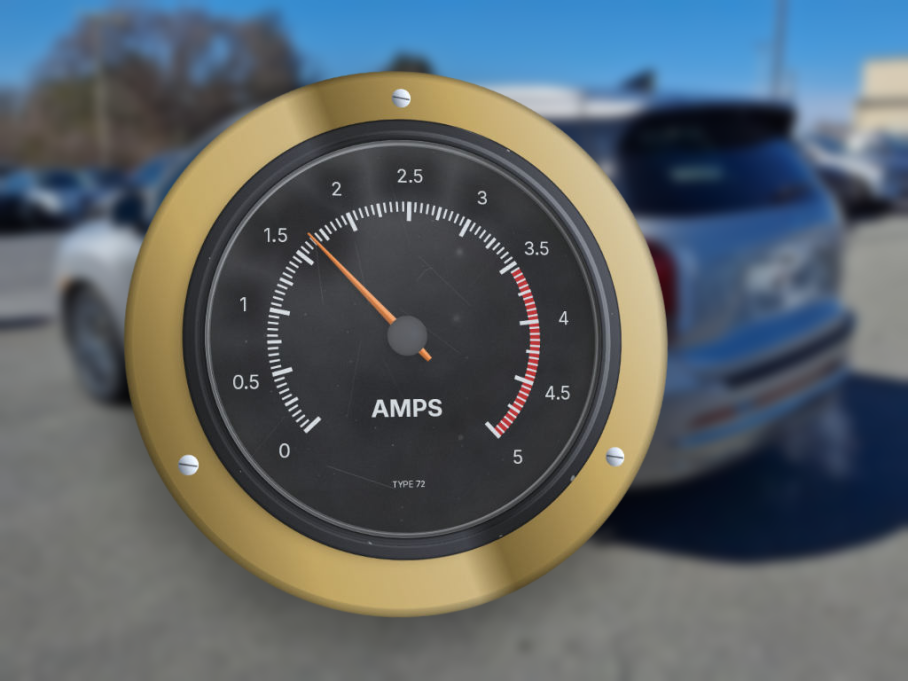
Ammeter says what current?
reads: 1.65 A
